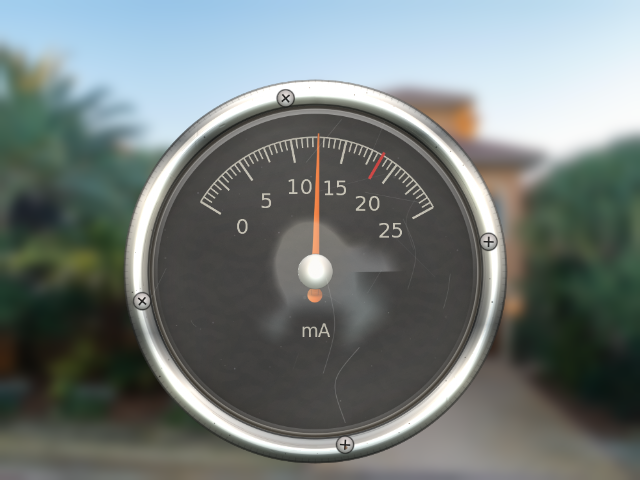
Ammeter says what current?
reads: 12.5 mA
